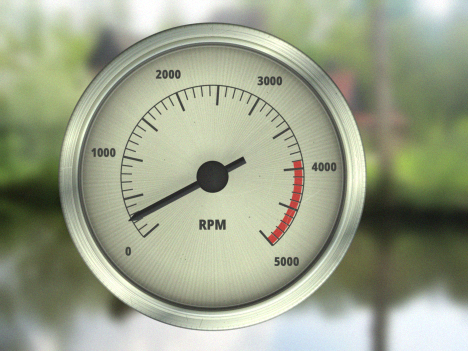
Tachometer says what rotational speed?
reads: 250 rpm
